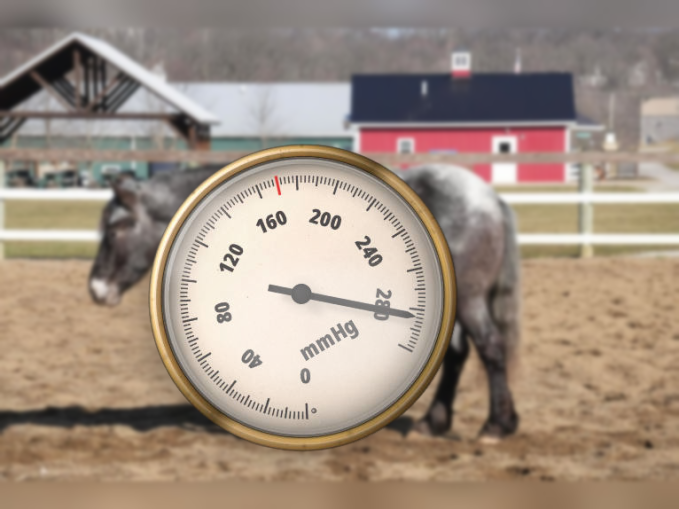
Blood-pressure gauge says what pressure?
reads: 284 mmHg
